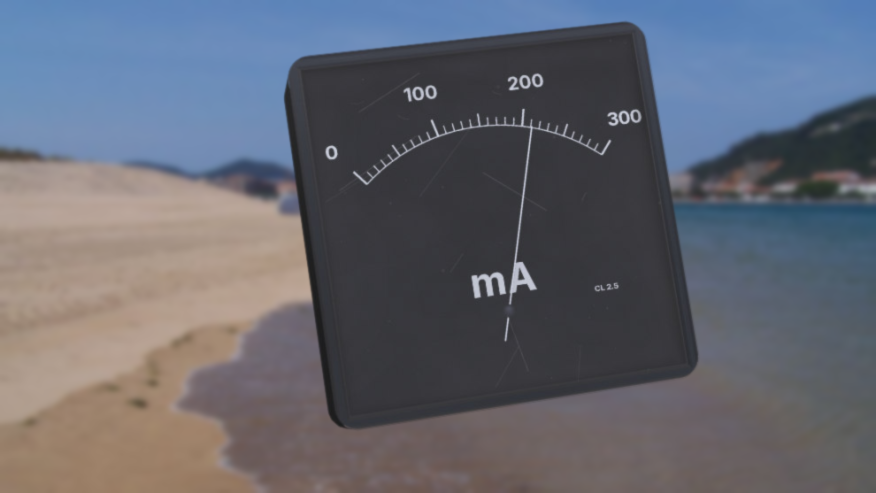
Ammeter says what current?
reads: 210 mA
